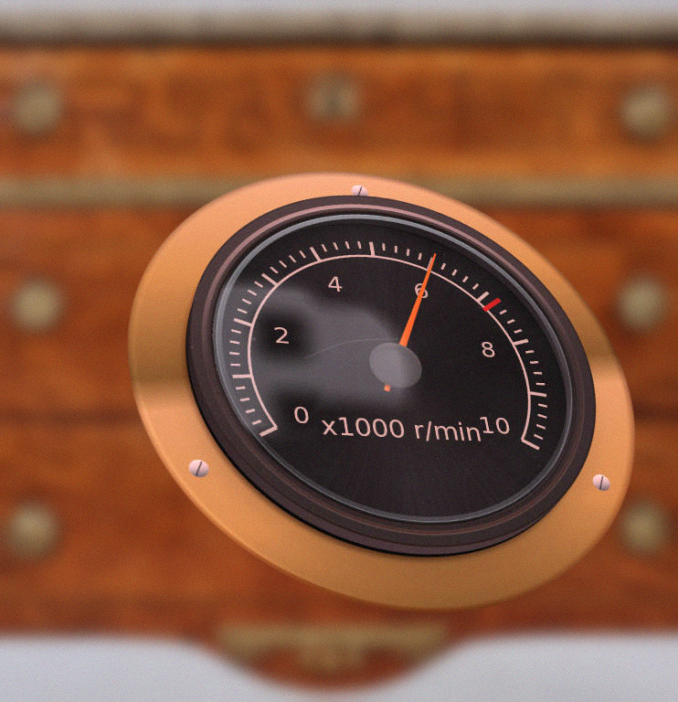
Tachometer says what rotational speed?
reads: 6000 rpm
